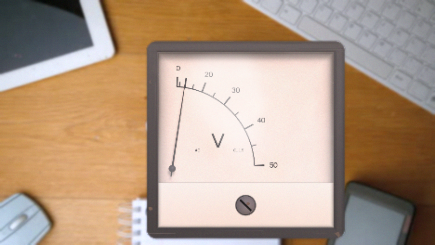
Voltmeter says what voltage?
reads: 10 V
